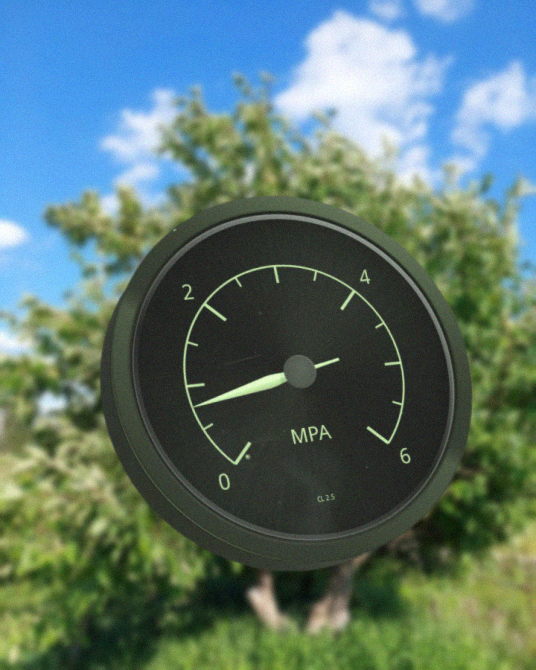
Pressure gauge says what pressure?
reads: 0.75 MPa
